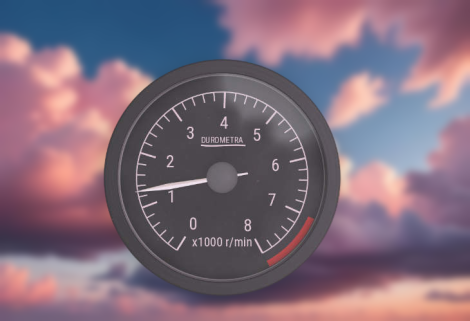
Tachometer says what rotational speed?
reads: 1300 rpm
